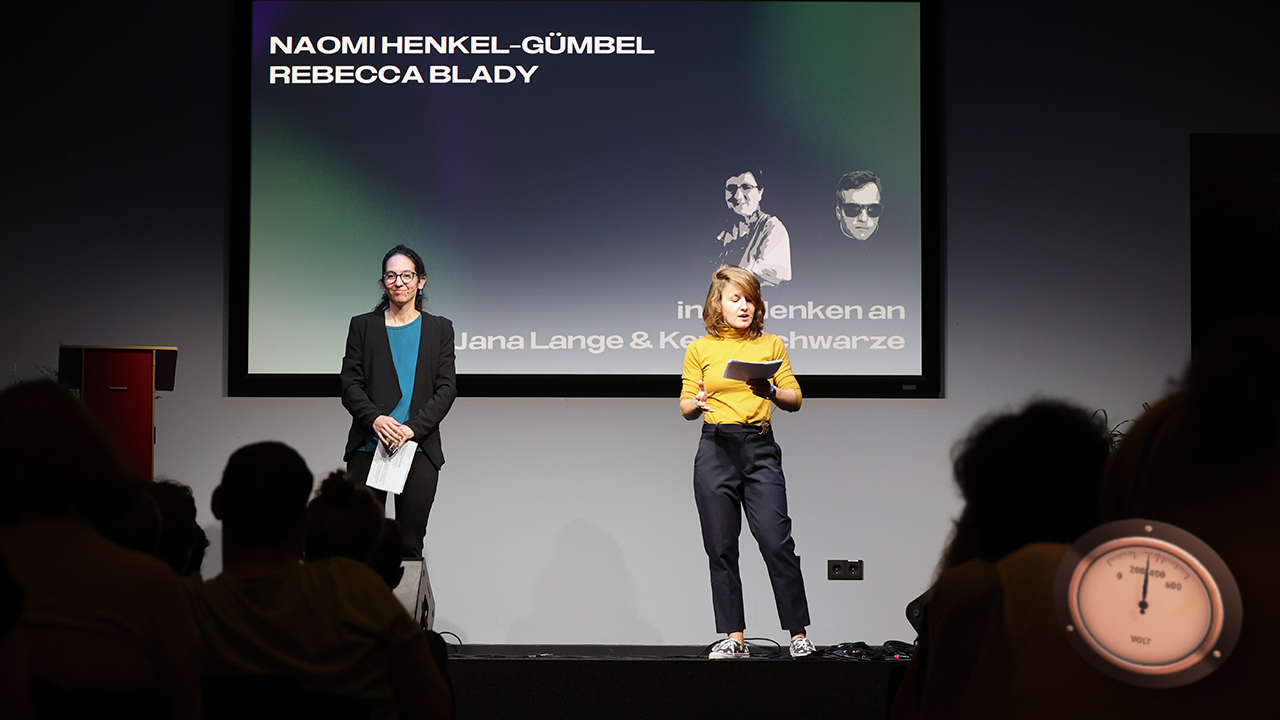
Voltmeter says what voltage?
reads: 300 V
